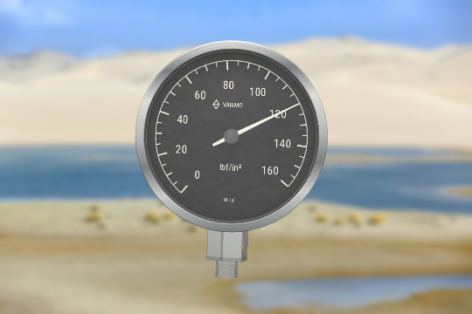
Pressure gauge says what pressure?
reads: 120 psi
